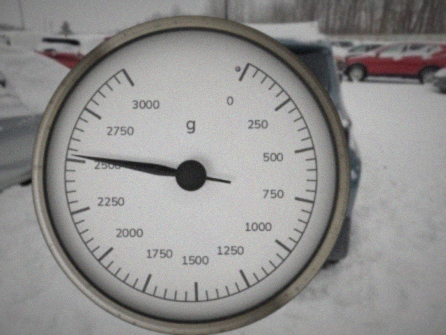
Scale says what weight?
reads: 2525 g
